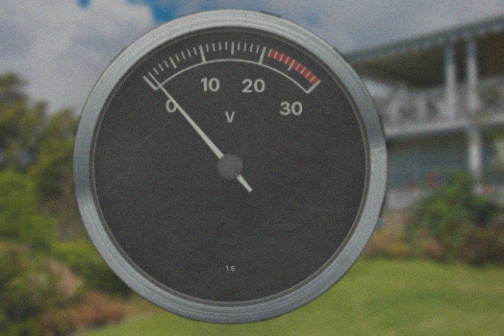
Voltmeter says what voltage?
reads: 1 V
